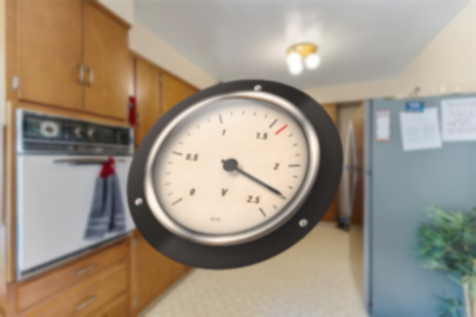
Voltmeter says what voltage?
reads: 2.3 V
